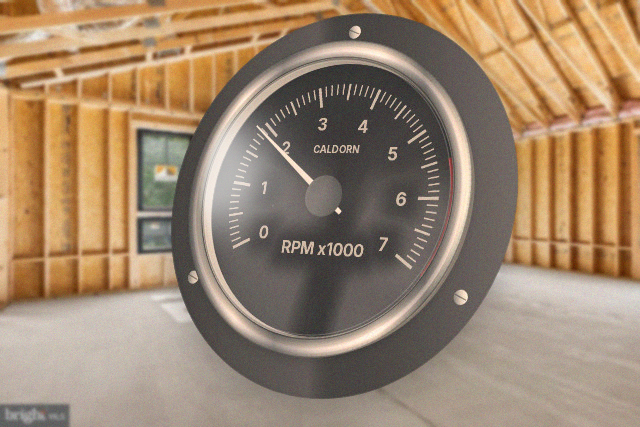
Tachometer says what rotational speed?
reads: 1900 rpm
